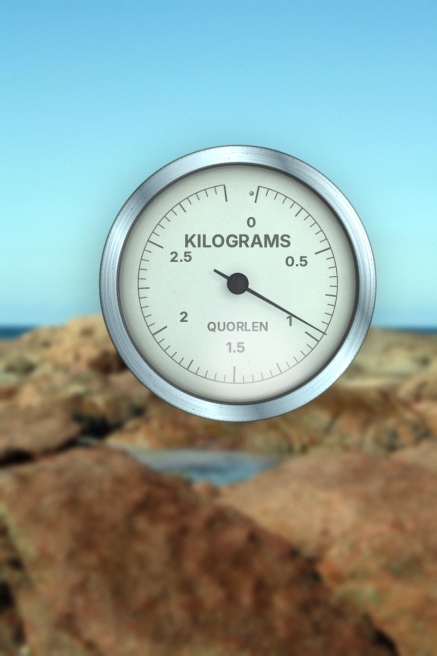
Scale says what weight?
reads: 0.95 kg
